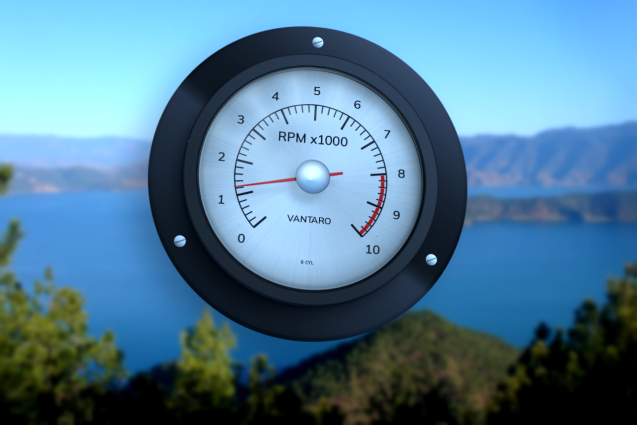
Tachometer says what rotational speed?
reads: 1200 rpm
